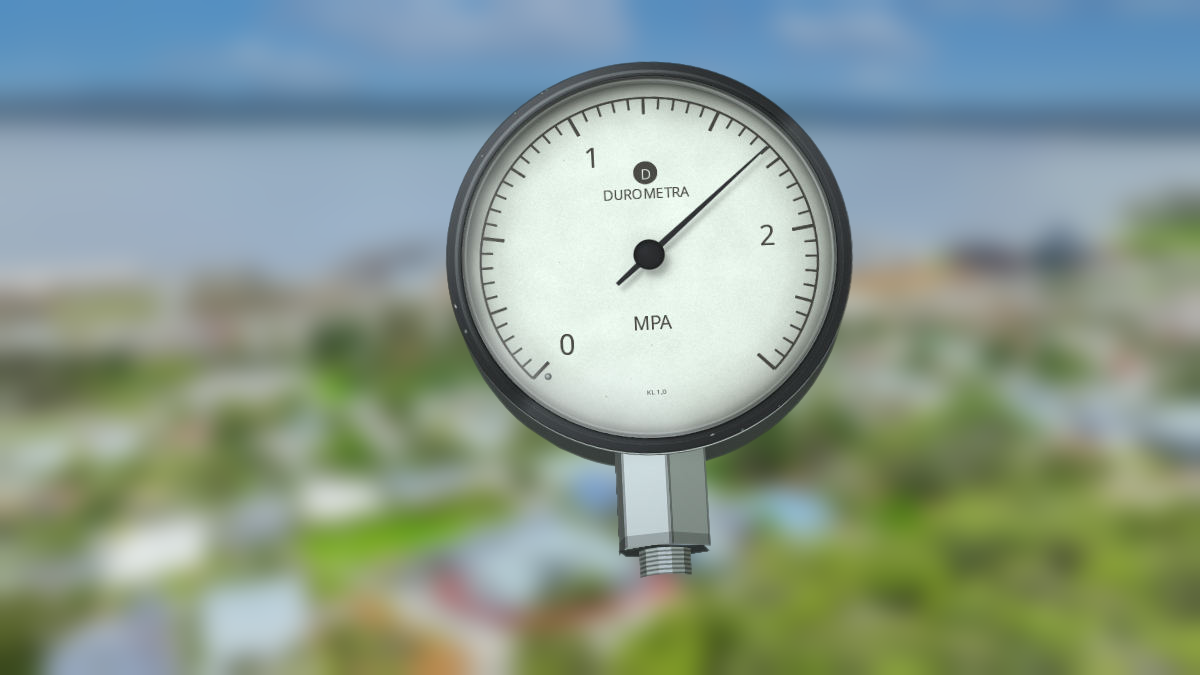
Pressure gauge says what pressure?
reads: 1.7 MPa
